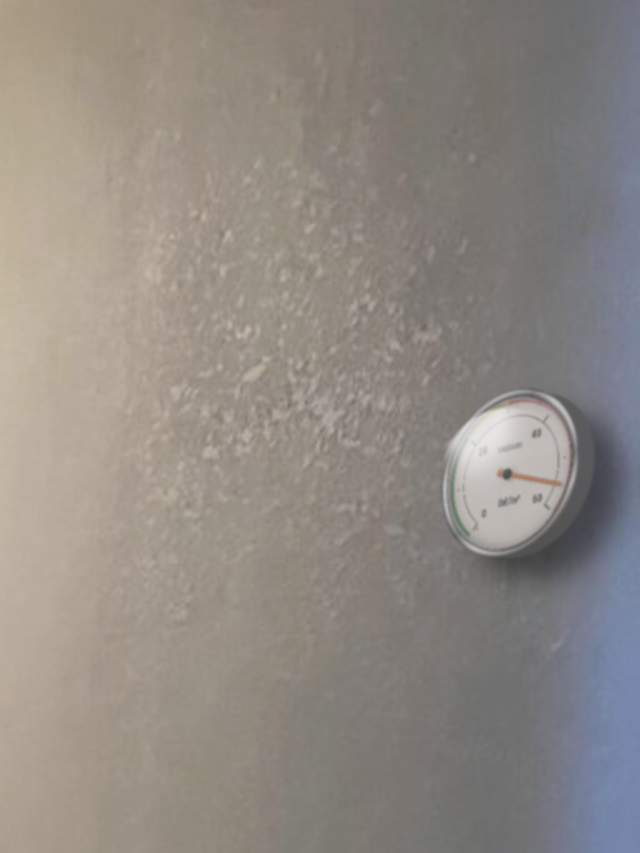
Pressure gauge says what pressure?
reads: 55 psi
